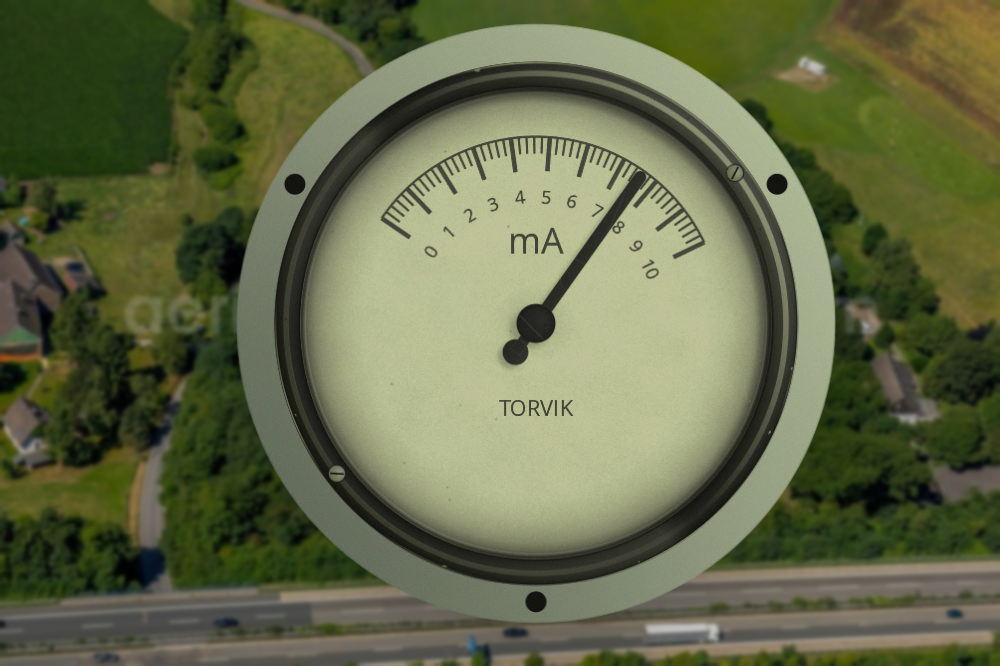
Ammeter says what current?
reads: 7.6 mA
